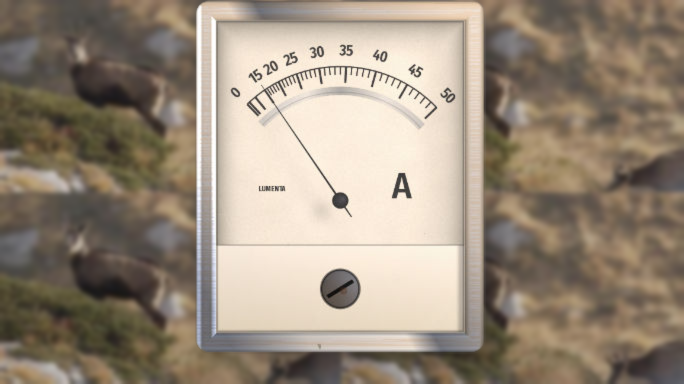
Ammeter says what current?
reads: 15 A
